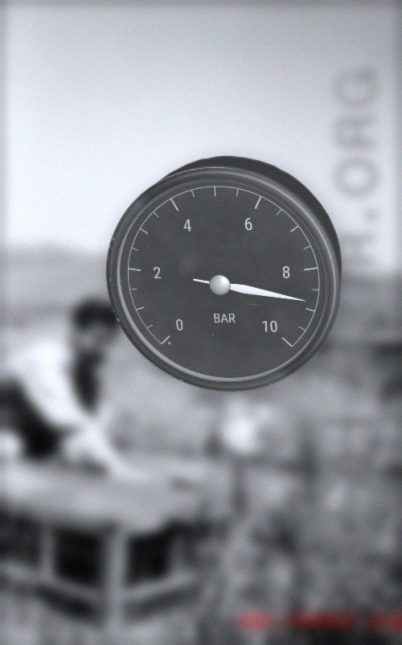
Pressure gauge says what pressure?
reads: 8.75 bar
